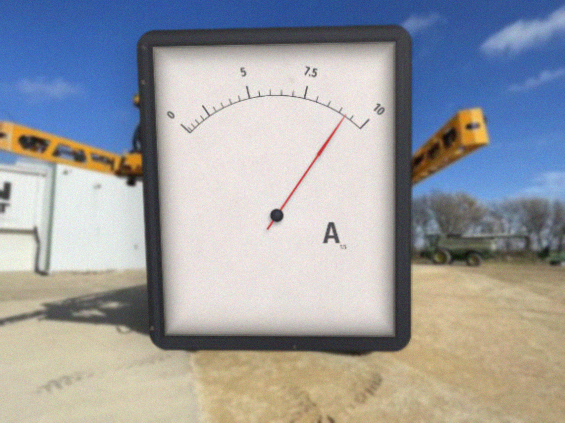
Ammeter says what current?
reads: 9.25 A
